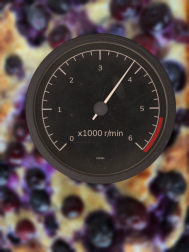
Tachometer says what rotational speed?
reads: 3800 rpm
